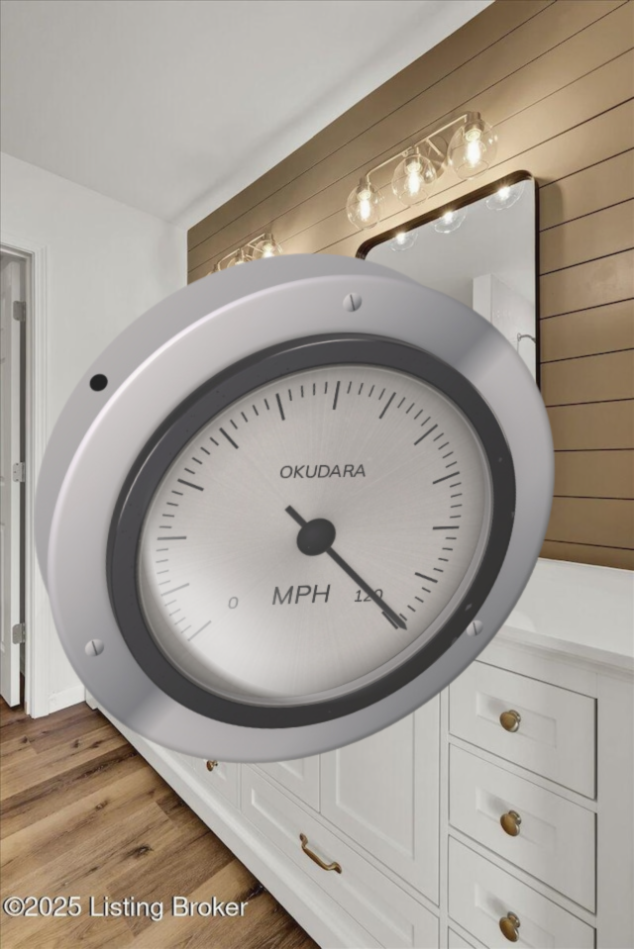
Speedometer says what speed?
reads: 119 mph
